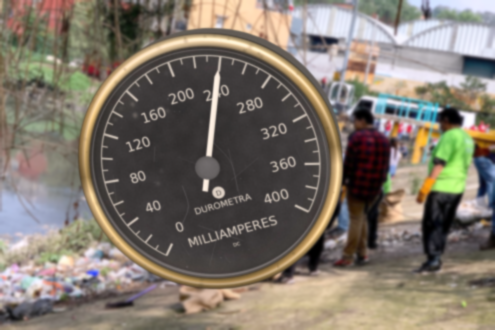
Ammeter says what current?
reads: 240 mA
